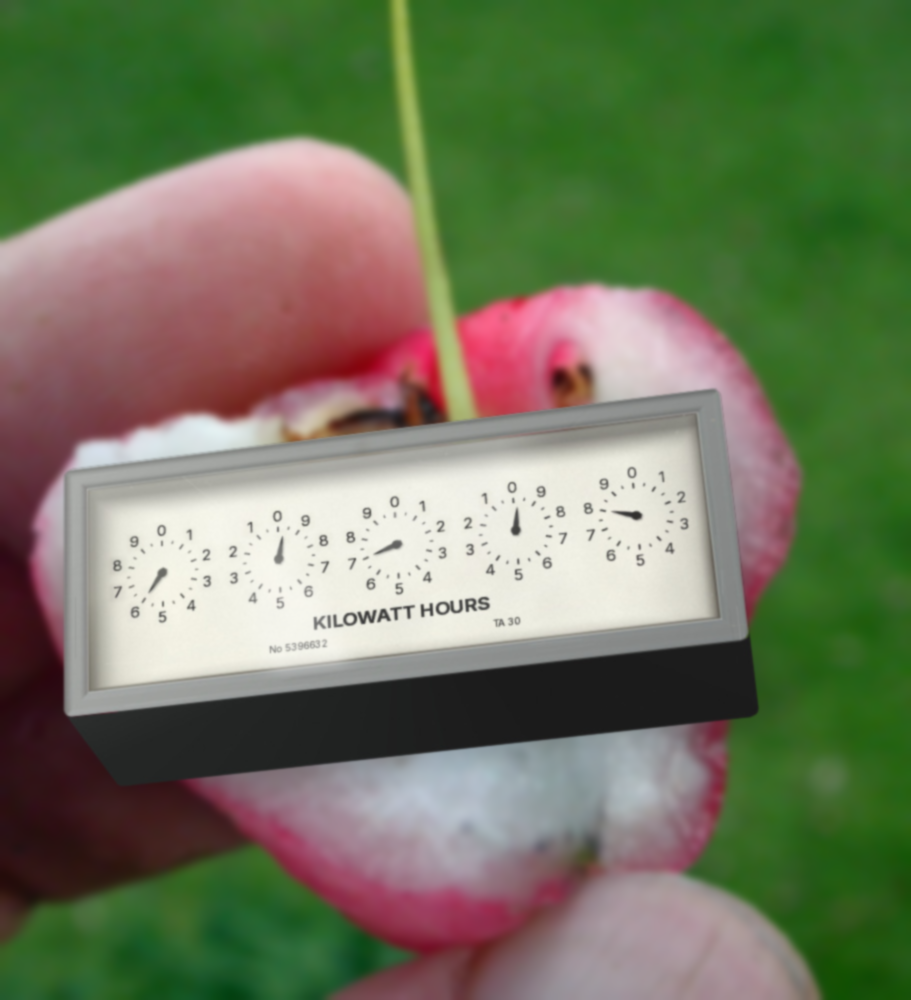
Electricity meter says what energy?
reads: 59698 kWh
